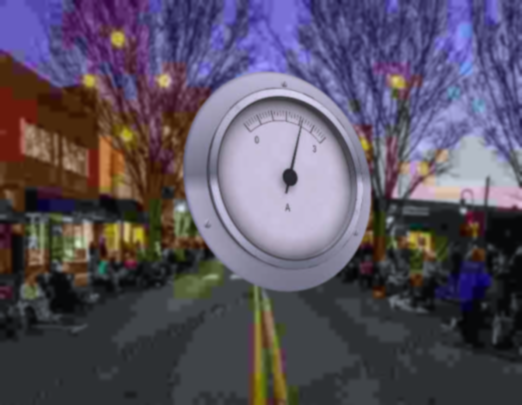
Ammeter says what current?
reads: 2 A
